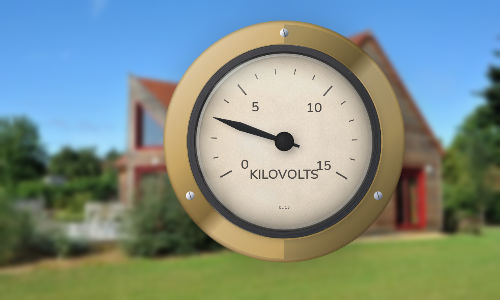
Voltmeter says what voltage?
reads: 3 kV
